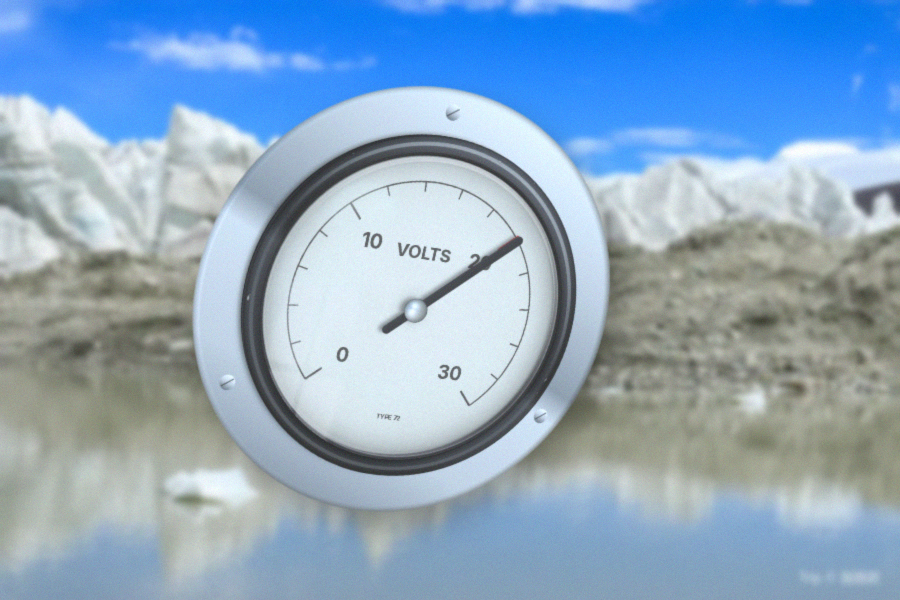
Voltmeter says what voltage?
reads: 20 V
